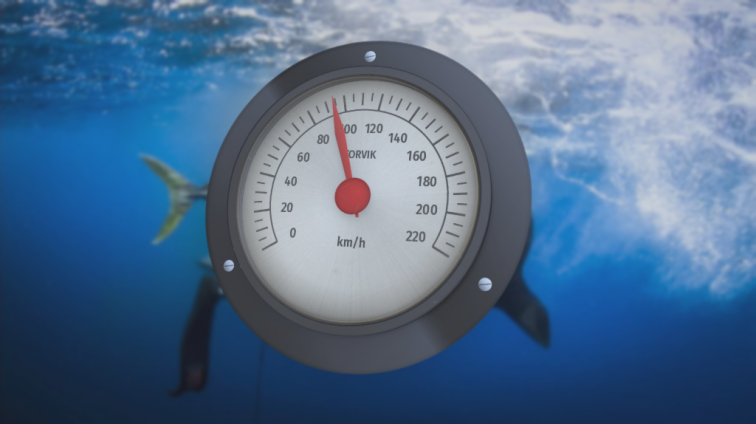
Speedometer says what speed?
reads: 95 km/h
